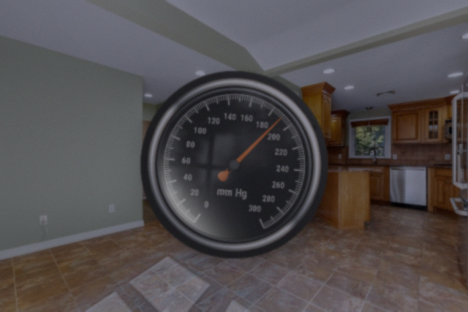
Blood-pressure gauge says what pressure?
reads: 190 mmHg
